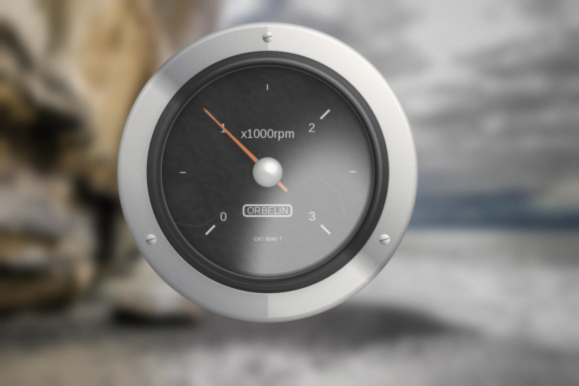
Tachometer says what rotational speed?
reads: 1000 rpm
